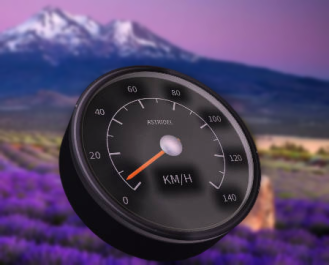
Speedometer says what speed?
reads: 5 km/h
